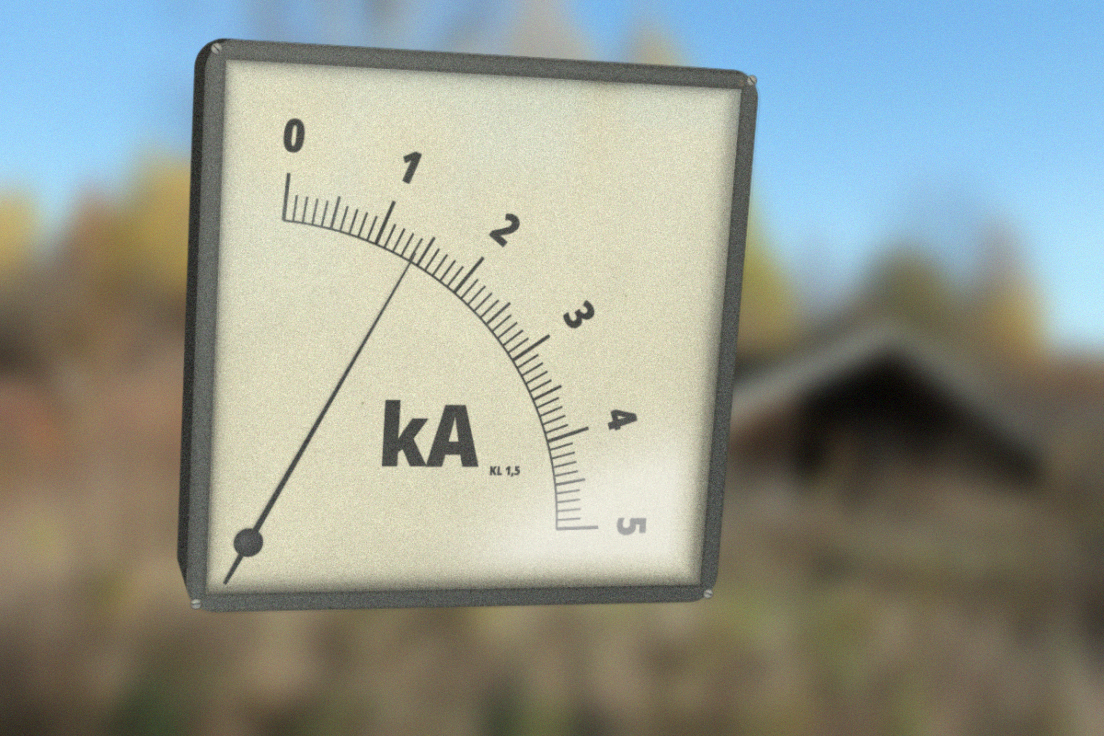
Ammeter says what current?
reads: 1.4 kA
